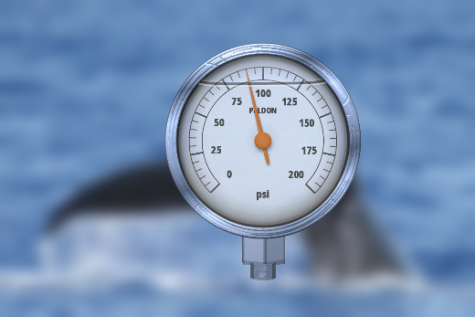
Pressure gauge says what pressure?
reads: 90 psi
